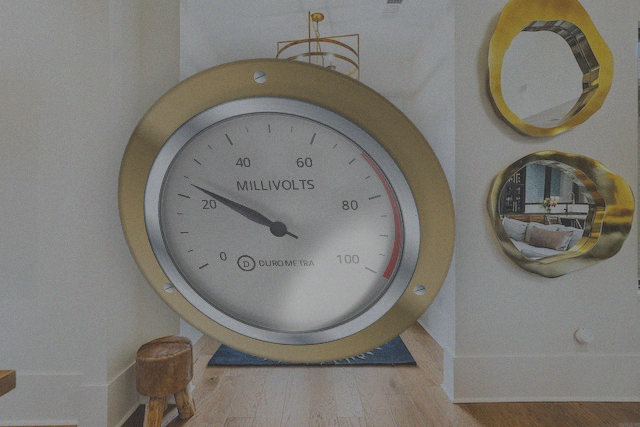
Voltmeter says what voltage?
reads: 25 mV
